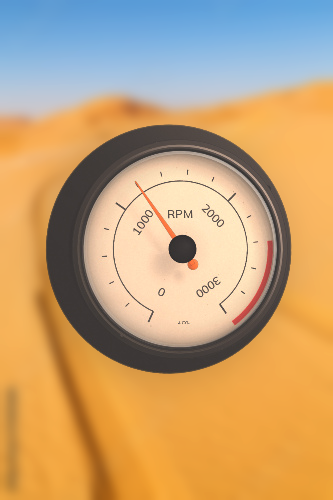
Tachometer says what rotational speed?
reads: 1200 rpm
